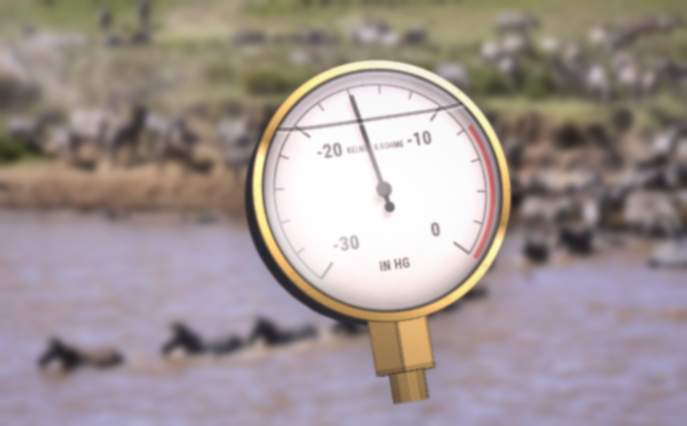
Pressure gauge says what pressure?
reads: -16 inHg
